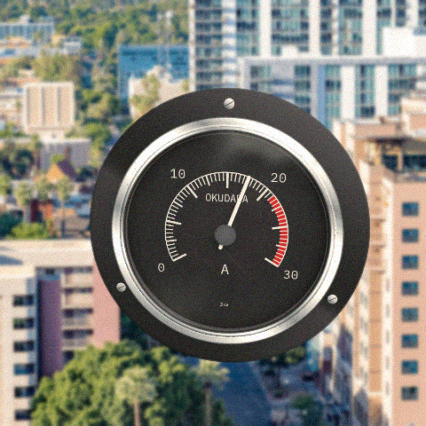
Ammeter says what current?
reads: 17.5 A
